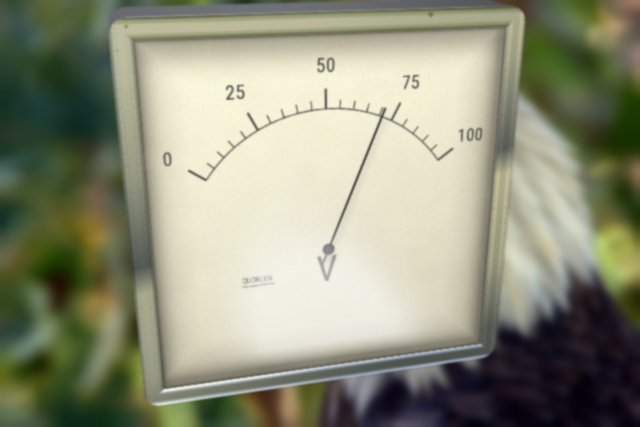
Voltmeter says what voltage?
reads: 70 V
